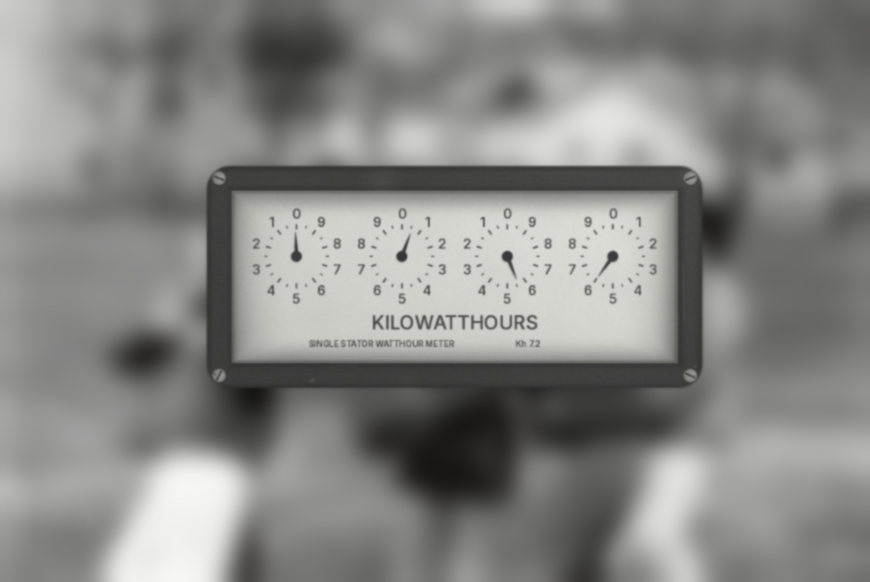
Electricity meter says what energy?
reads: 56 kWh
